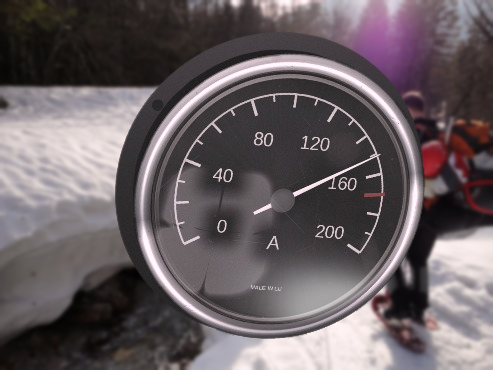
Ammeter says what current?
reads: 150 A
